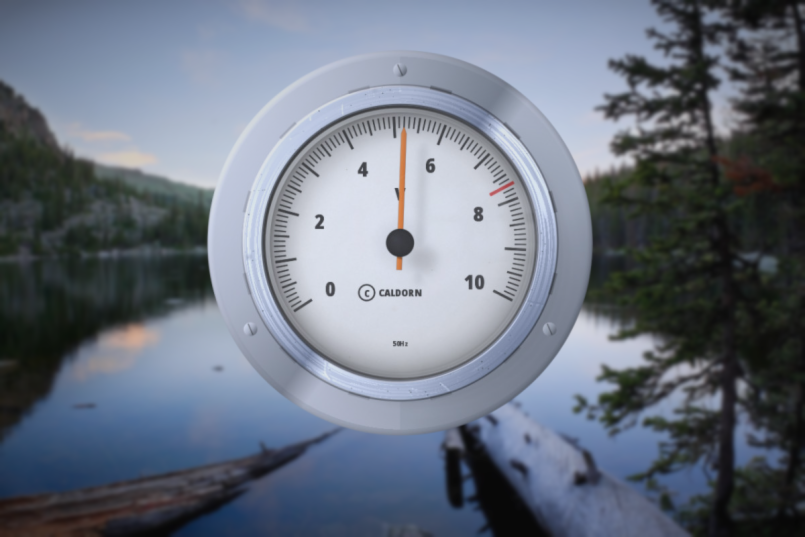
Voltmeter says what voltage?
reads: 5.2 V
